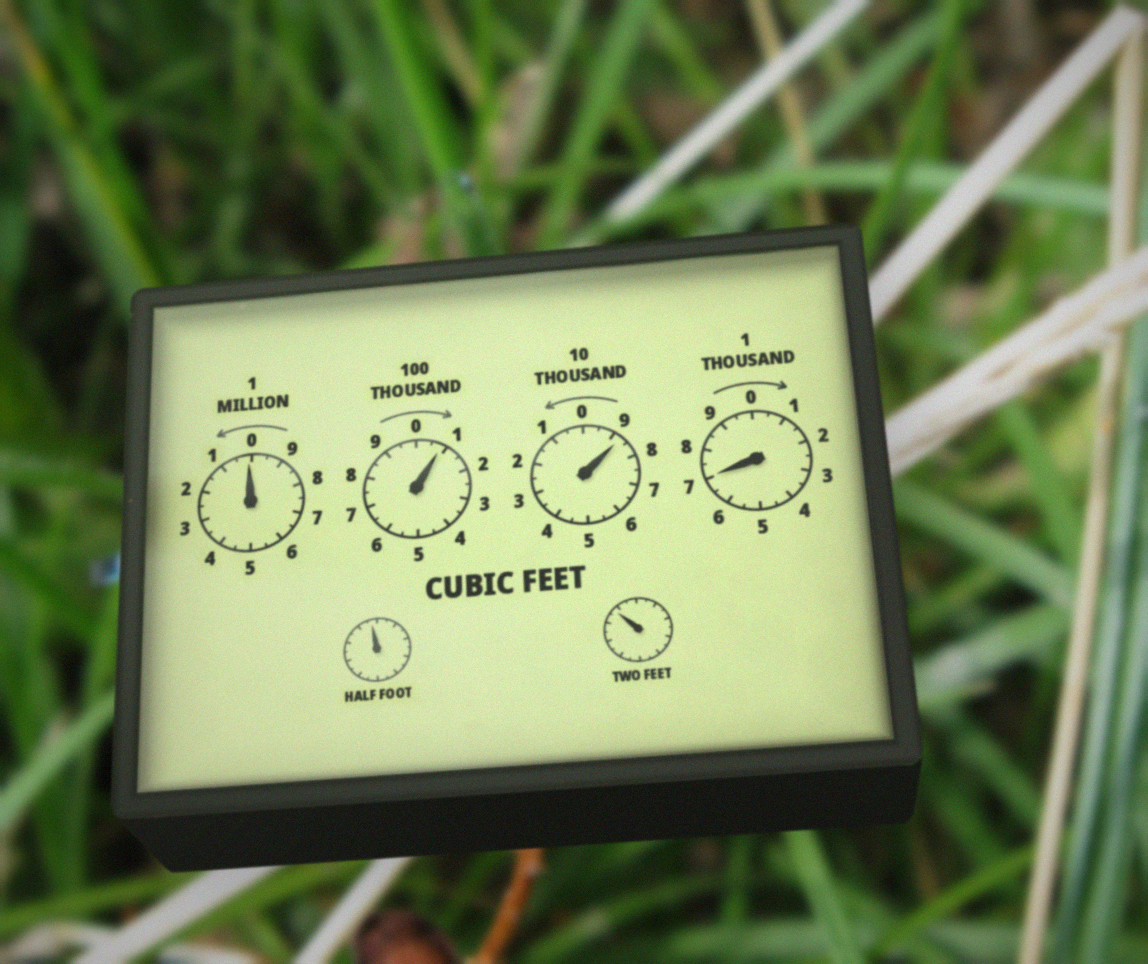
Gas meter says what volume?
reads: 8700 ft³
